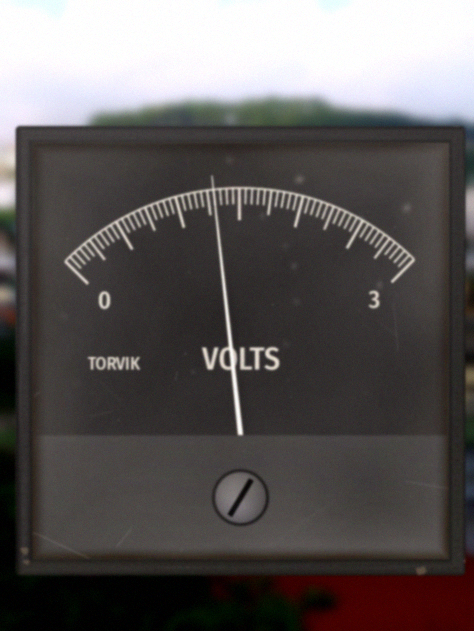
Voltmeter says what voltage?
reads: 1.3 V
